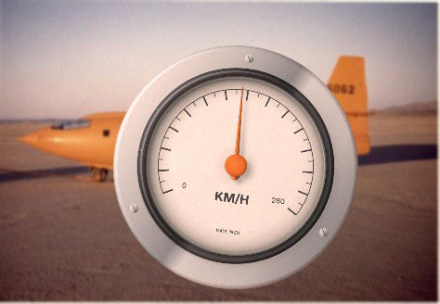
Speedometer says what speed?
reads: 135 km/h
